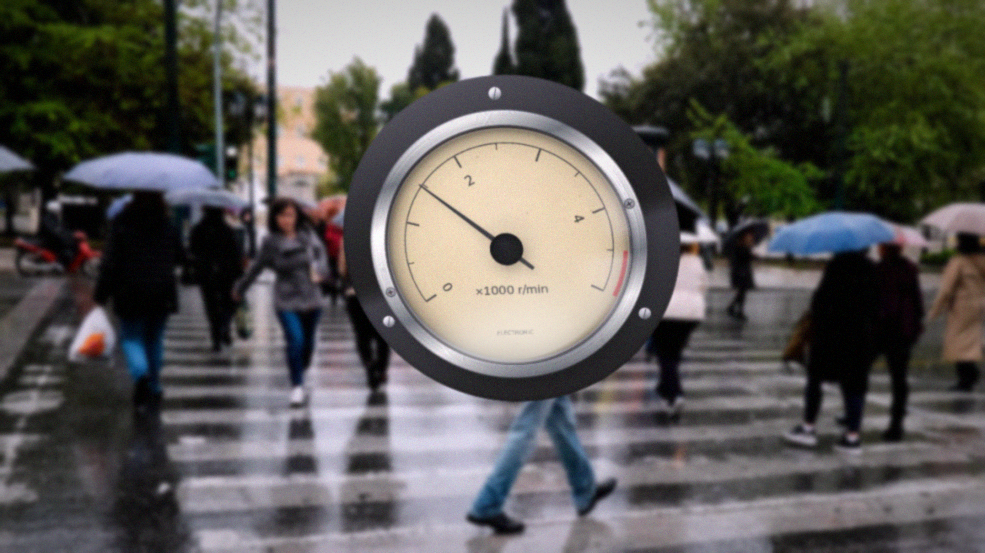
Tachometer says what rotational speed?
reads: 1500 rpm
